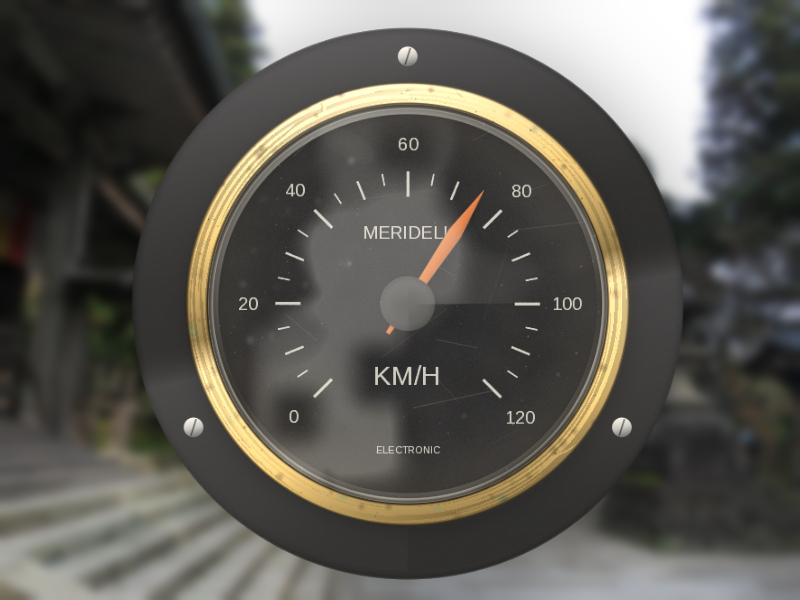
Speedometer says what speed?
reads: 75 km/h
